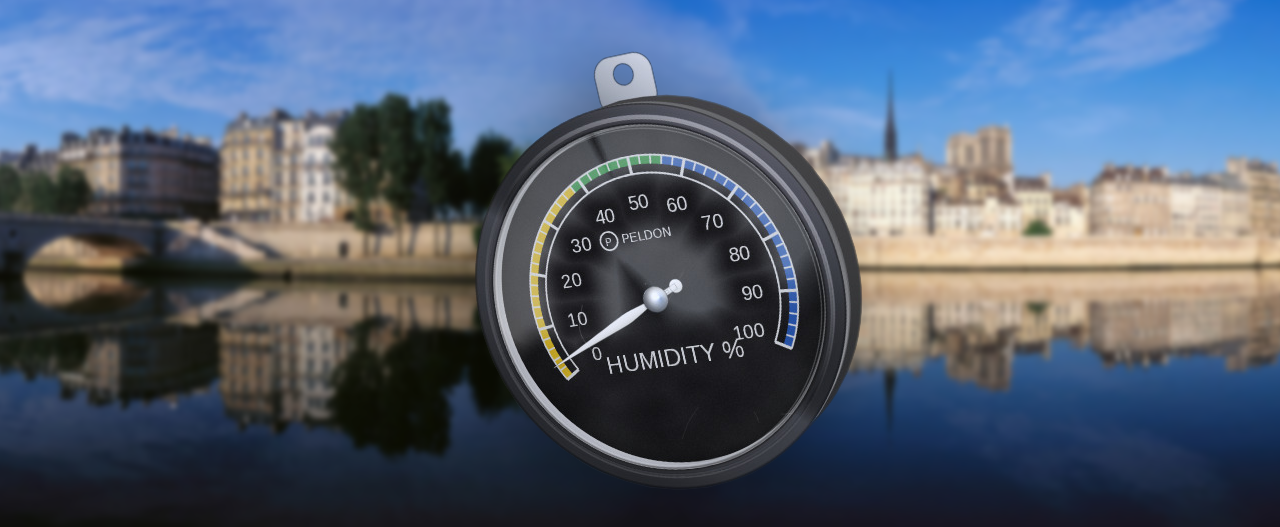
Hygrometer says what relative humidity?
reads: 3 %
